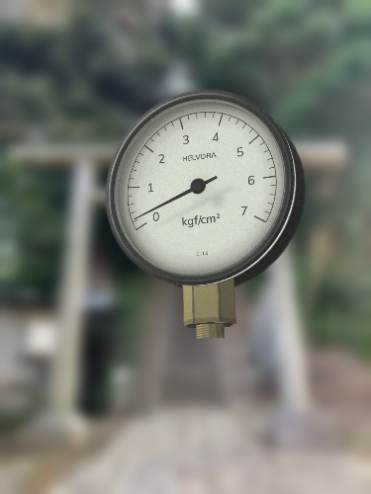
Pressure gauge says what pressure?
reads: 0.2 kg/cm²
